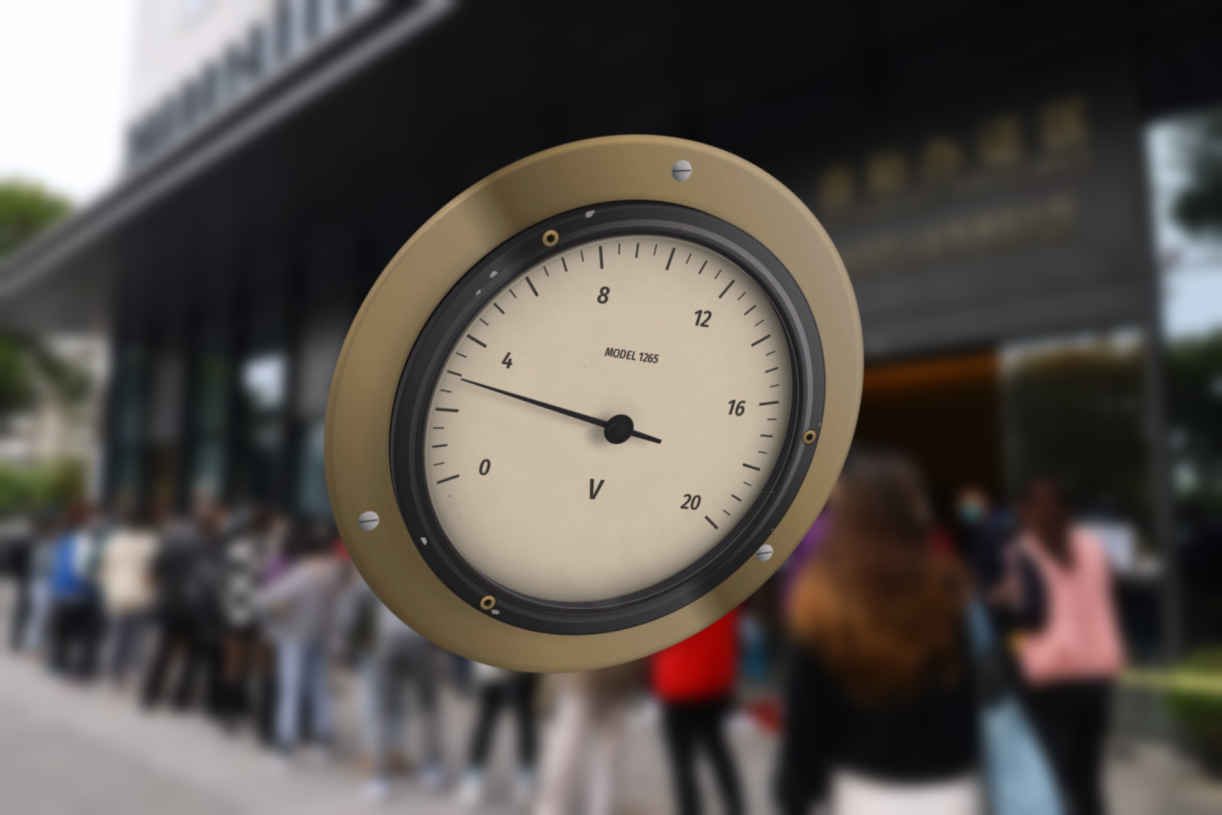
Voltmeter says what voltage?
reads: 3 V
